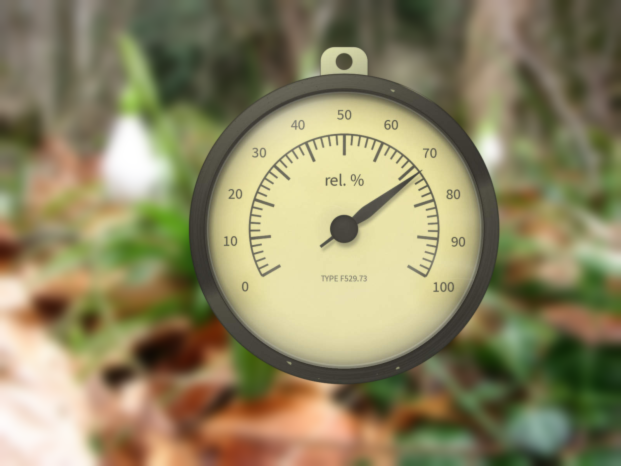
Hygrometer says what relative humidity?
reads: 72 %
